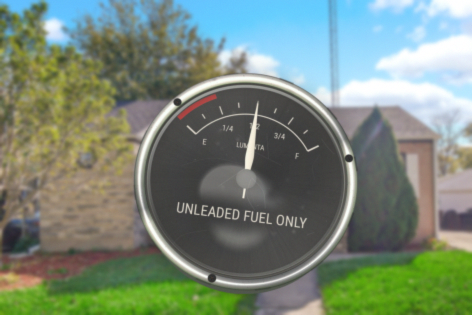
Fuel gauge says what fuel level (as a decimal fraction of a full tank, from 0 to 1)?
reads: 0.5
